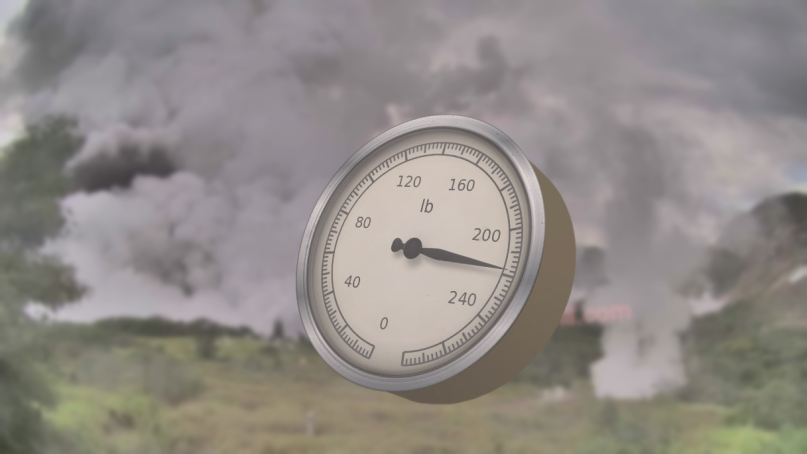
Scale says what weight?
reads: 218 lb
